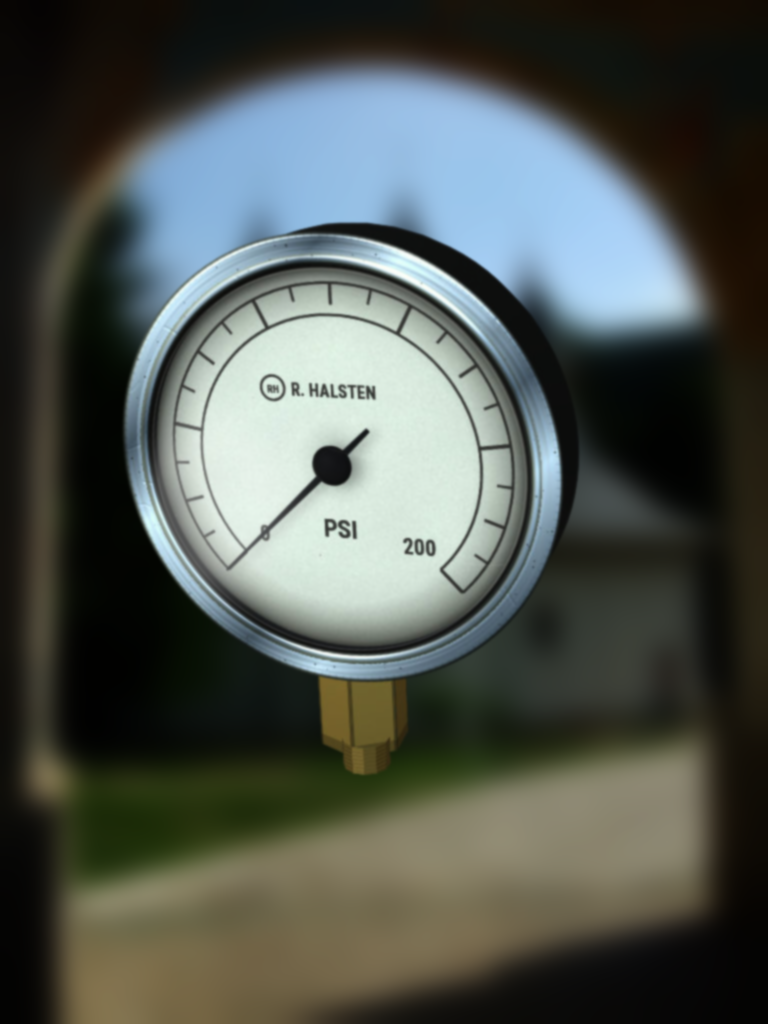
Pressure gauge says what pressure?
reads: 0 psi
